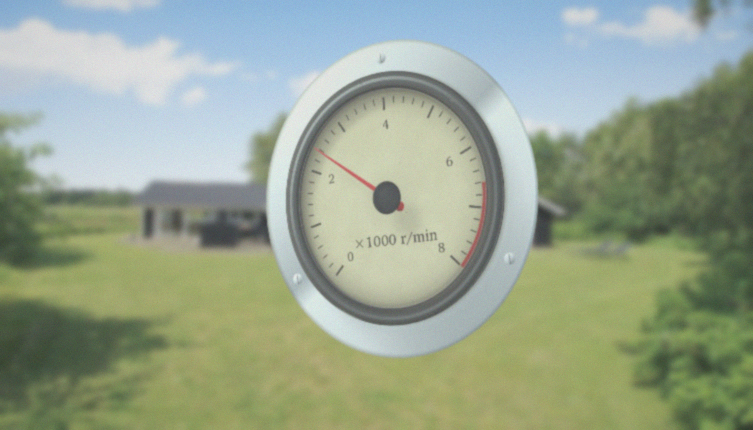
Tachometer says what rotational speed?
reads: 2400 rpm
